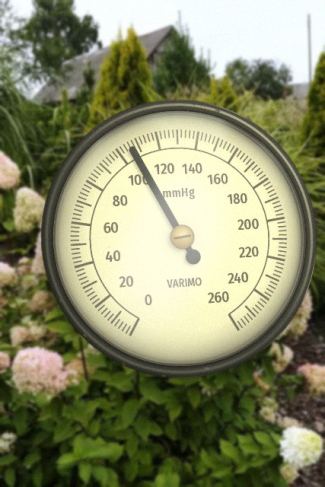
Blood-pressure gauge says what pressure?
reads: 106 mmHg
